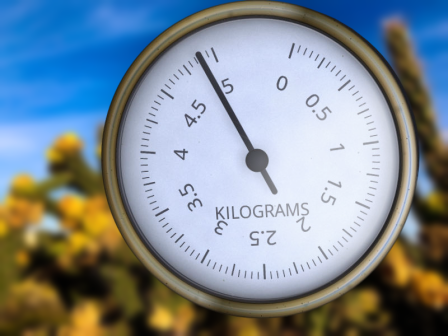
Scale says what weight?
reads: 4.9 kg
